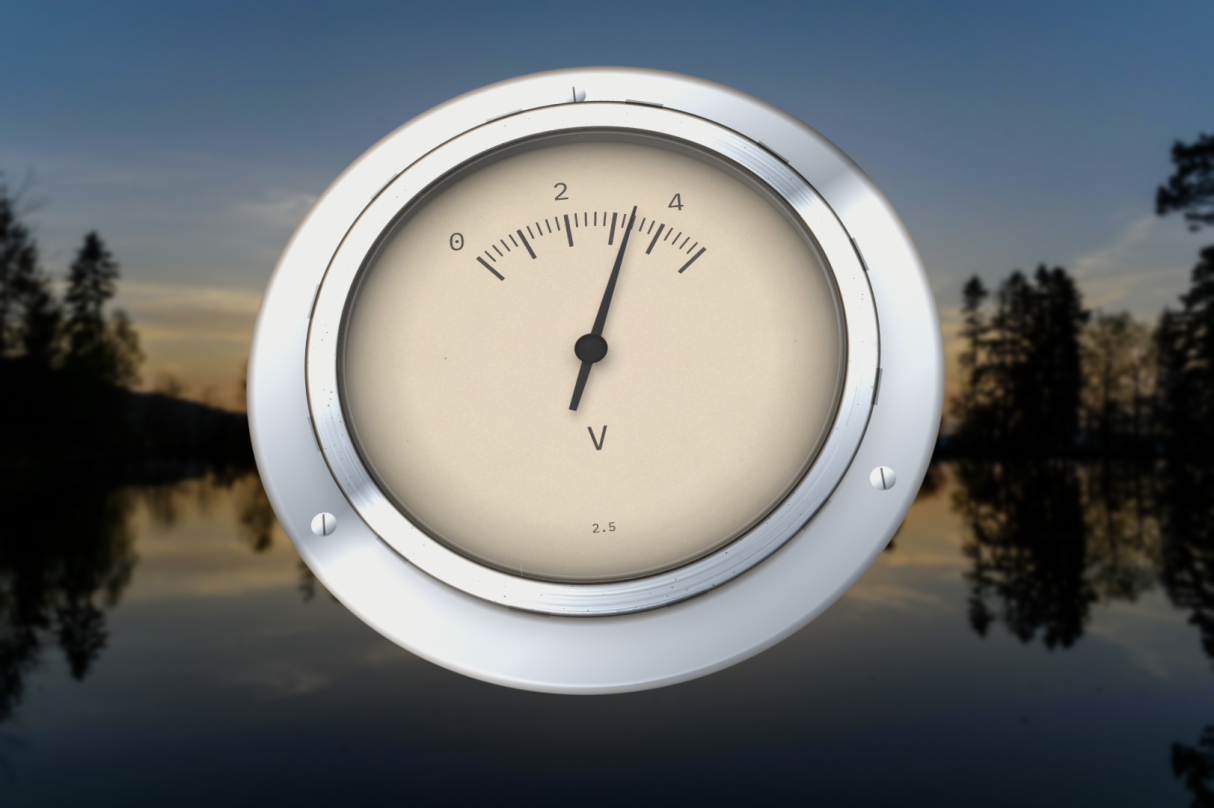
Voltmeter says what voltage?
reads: 3.4 V
